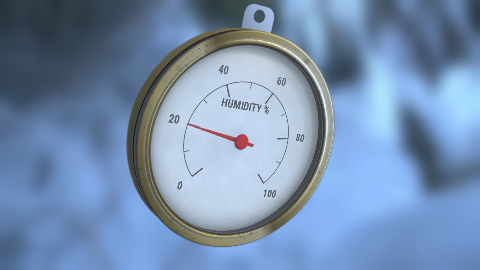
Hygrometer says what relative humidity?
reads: 20 %
